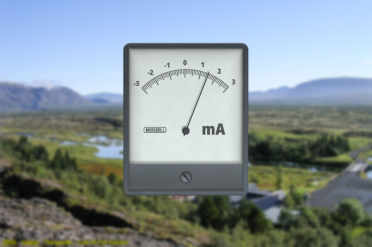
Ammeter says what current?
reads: 1.5 mA
